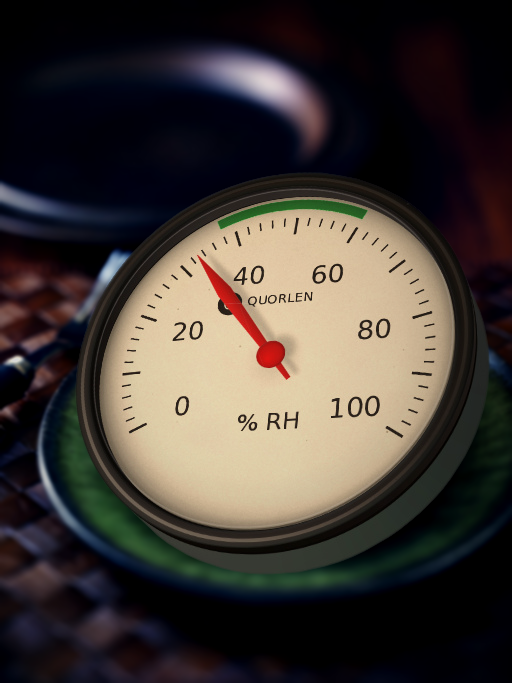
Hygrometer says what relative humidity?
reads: 33 %
